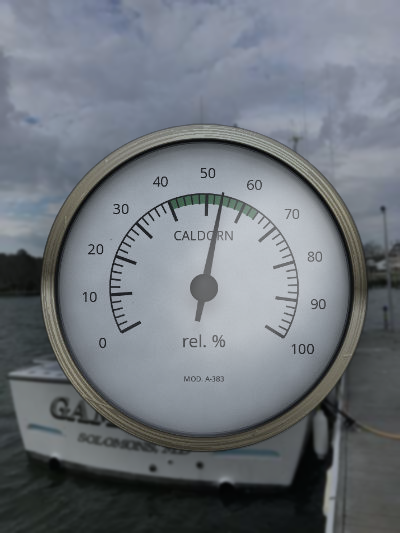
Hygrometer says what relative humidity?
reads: 54 %
